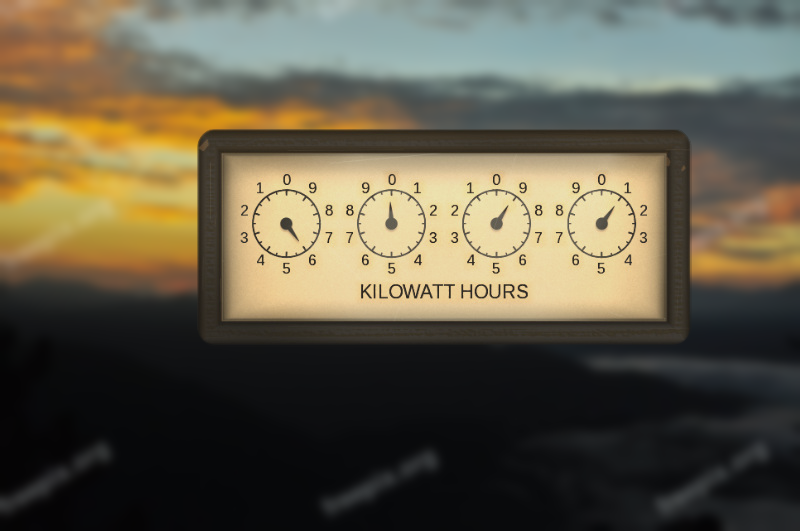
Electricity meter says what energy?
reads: 5991 kWh
